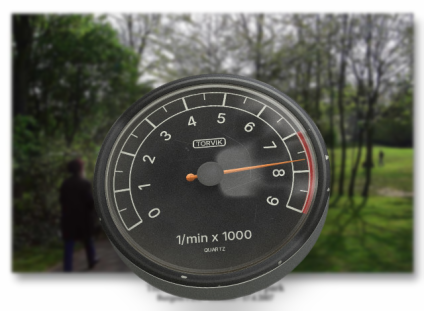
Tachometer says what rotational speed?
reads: 7750 rpm
